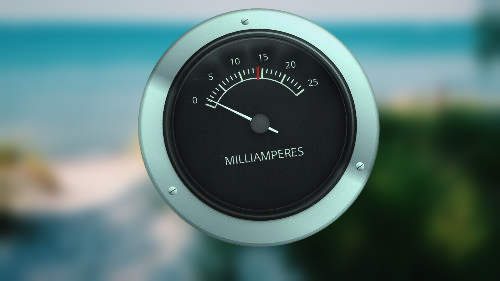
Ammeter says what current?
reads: 1 mA
